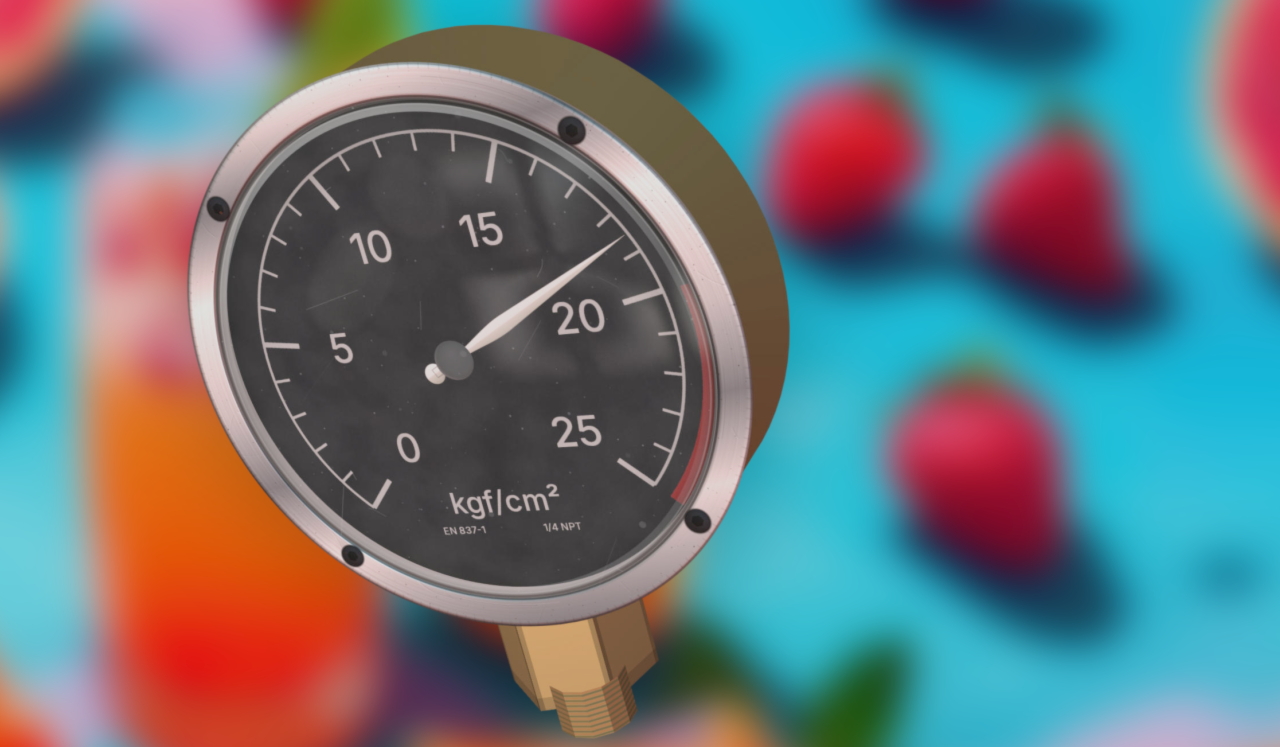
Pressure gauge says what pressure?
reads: 18.5 kg/cm²
